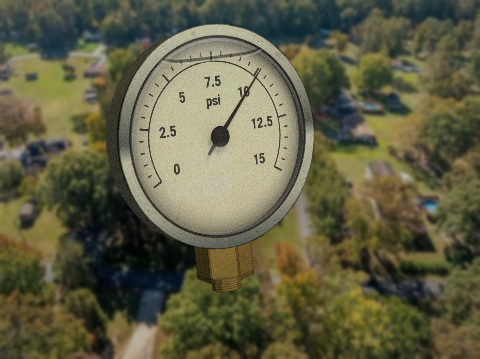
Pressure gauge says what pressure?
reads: 10 psi
